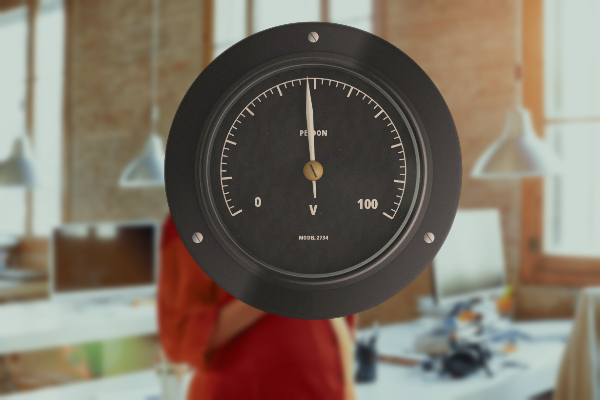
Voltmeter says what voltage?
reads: 48 V
